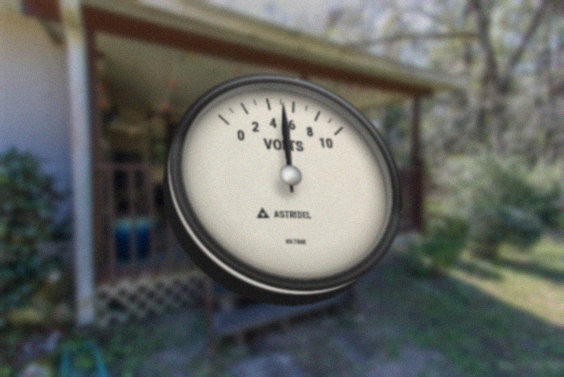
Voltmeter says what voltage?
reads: 5 V
